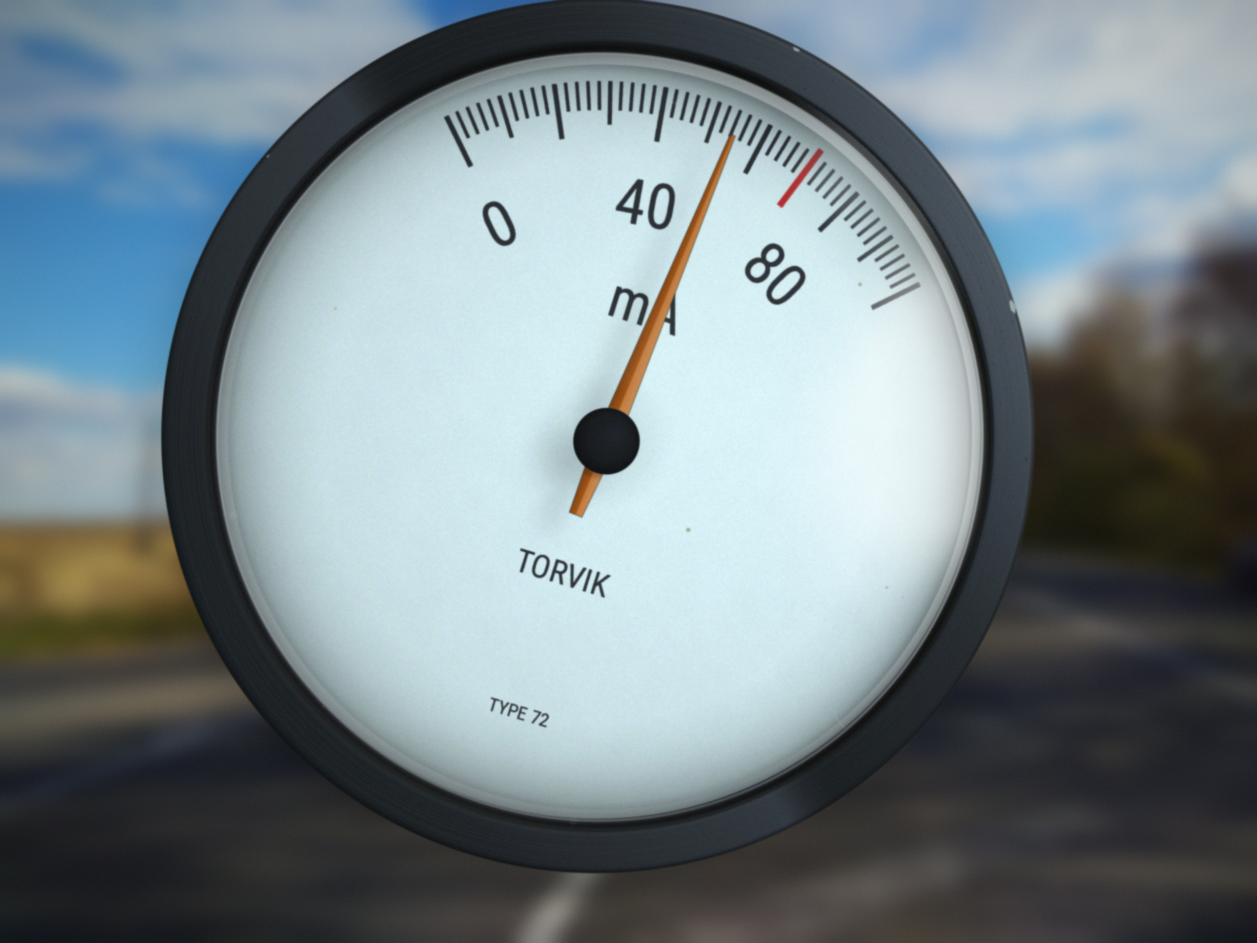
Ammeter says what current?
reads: 54 mA
